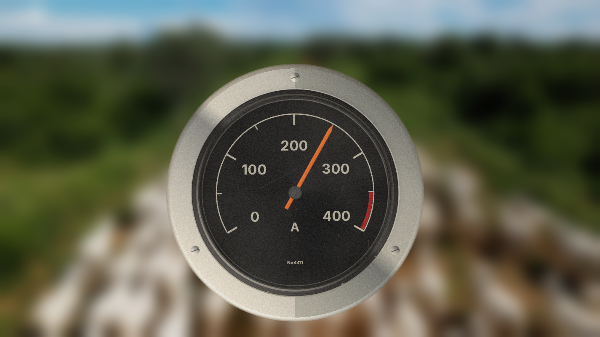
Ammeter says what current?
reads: 250 A
